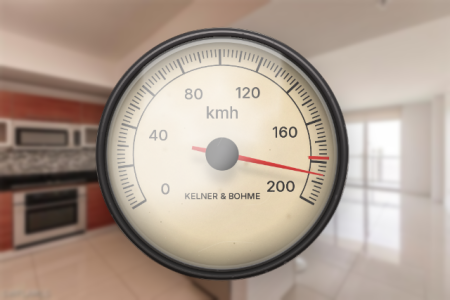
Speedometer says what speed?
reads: 186 km/h
